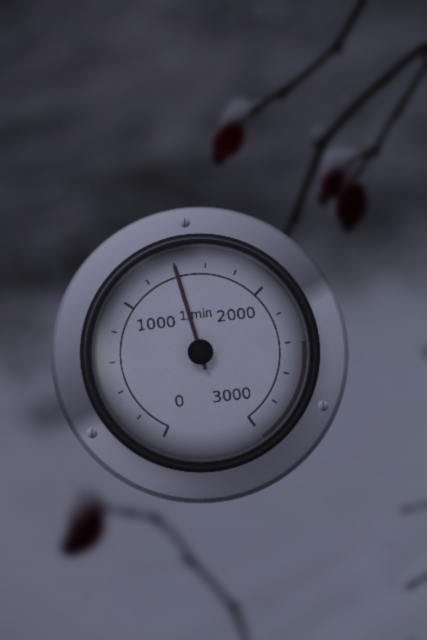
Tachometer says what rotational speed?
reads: 1400 rpm
